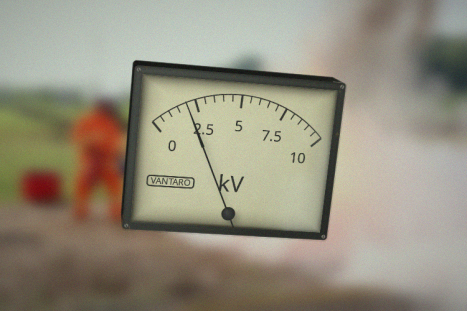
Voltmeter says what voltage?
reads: 2 kV
